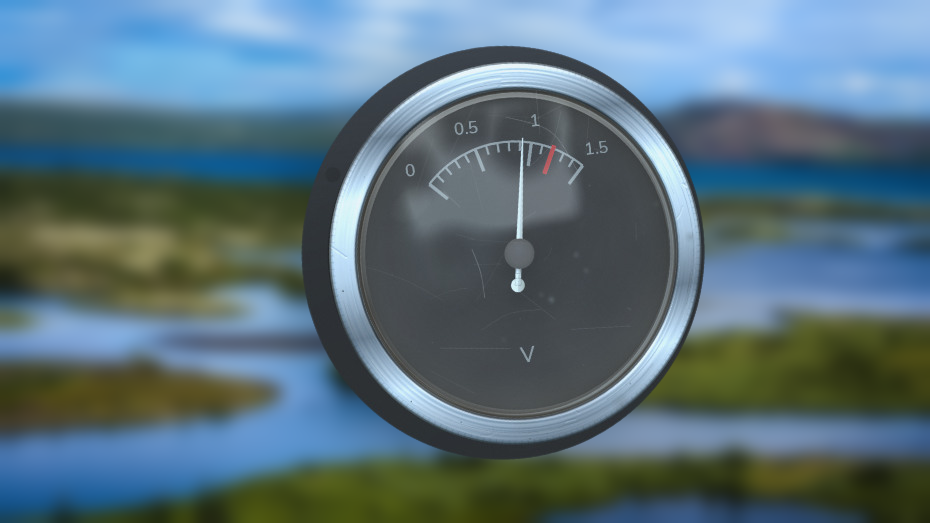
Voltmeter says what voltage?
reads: 0.9 V
